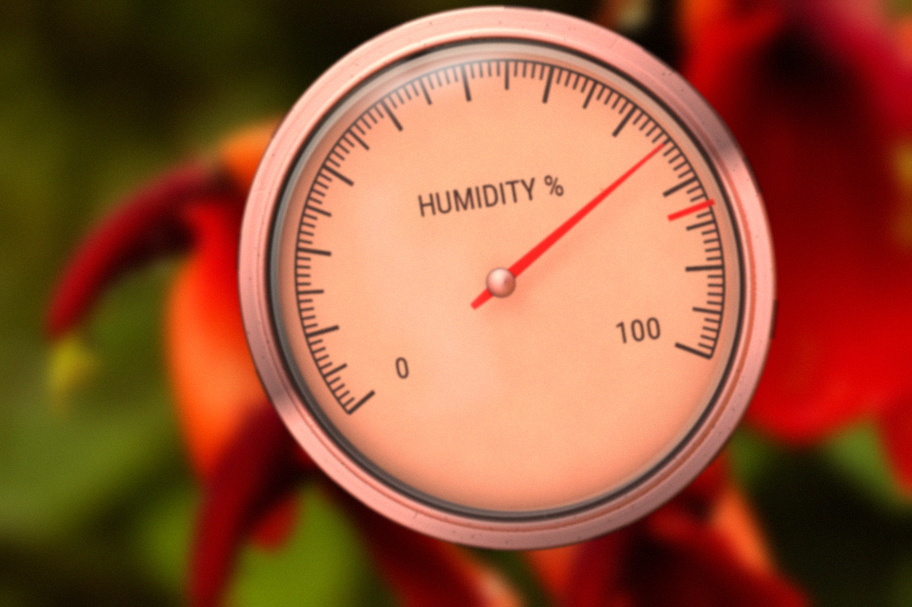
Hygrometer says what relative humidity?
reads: 75 %
